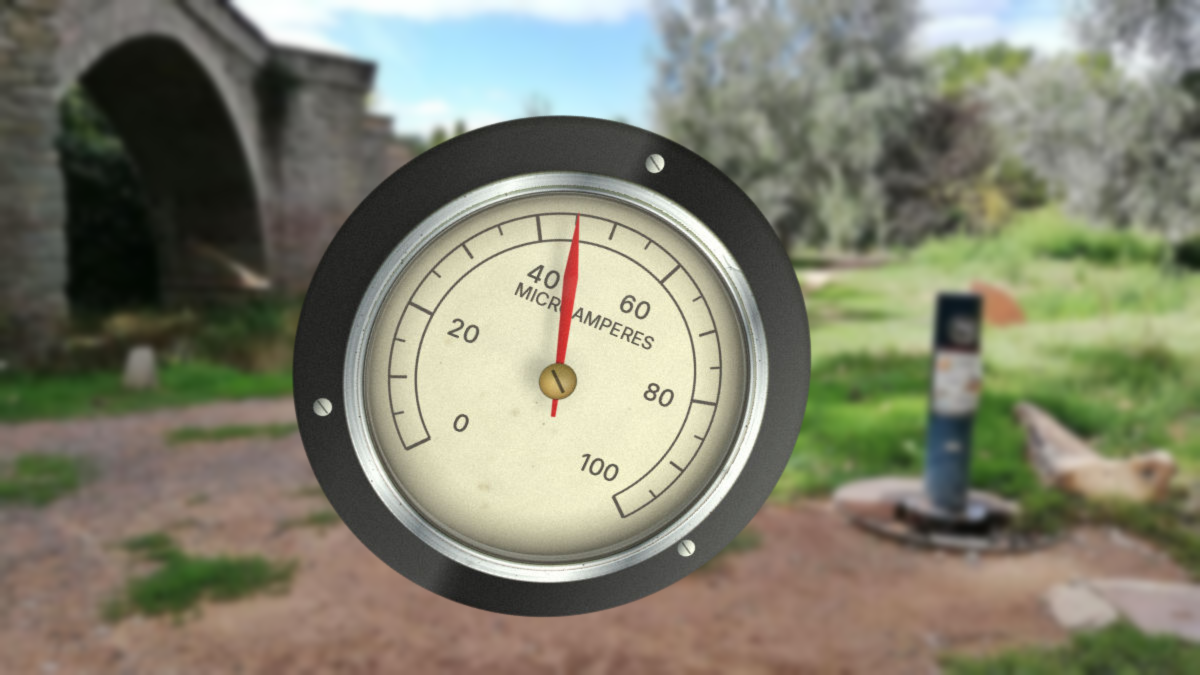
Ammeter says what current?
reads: 45 µA
